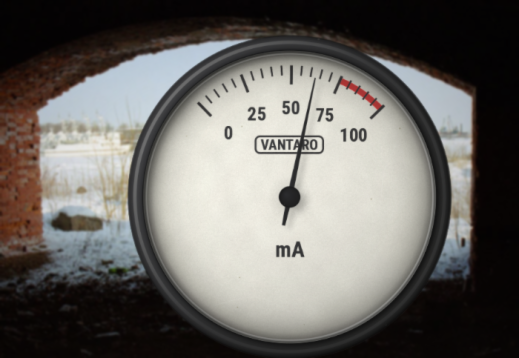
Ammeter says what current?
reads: 62.5 mA
